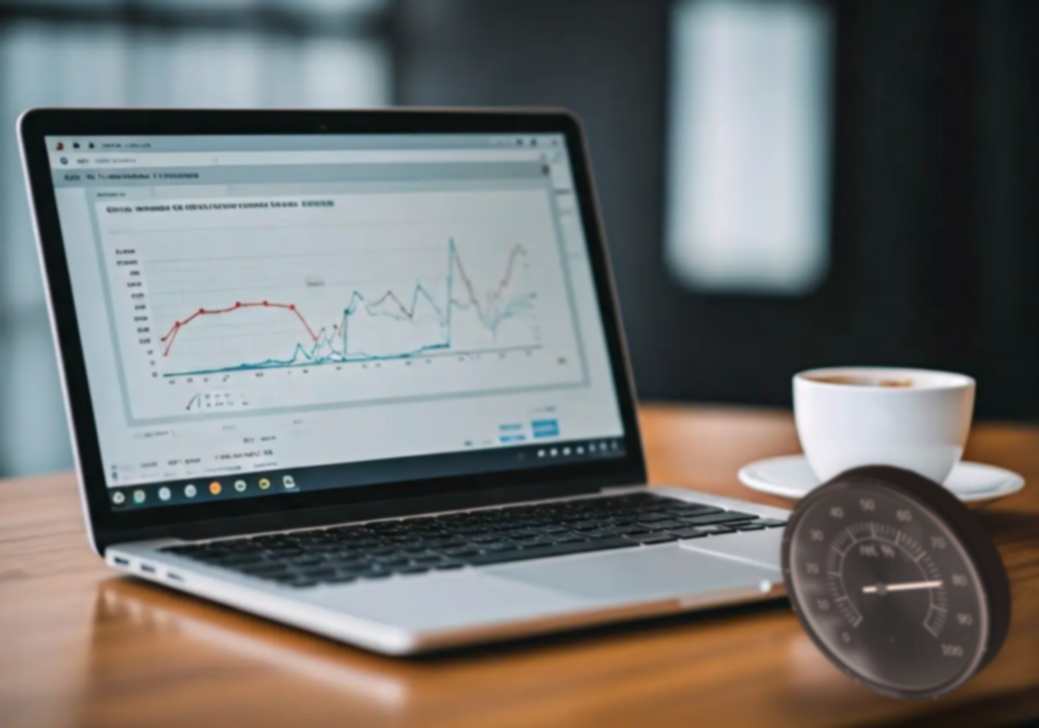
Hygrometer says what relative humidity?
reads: 80 %
